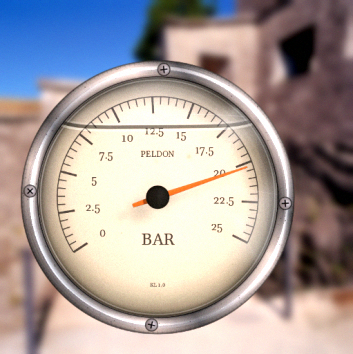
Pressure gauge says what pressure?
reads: 20.25 bar
